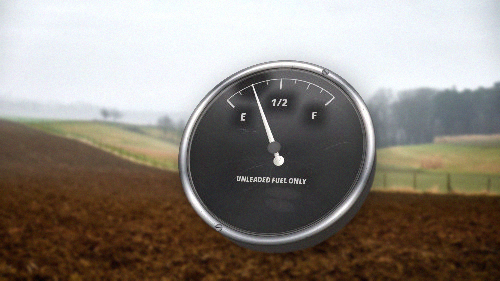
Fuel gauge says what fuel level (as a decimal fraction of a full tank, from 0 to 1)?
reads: 0.25
